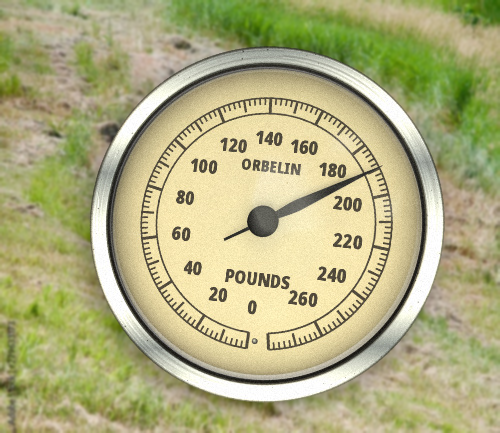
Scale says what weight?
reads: 190 lb
